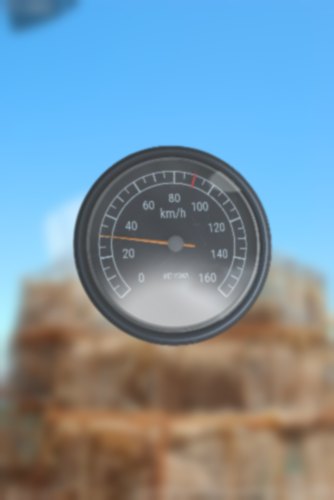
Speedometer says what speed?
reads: 30 km/h
